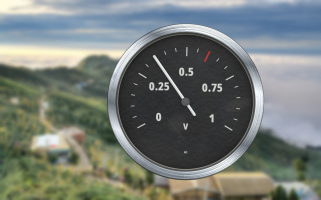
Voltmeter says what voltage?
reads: 0.35 V
